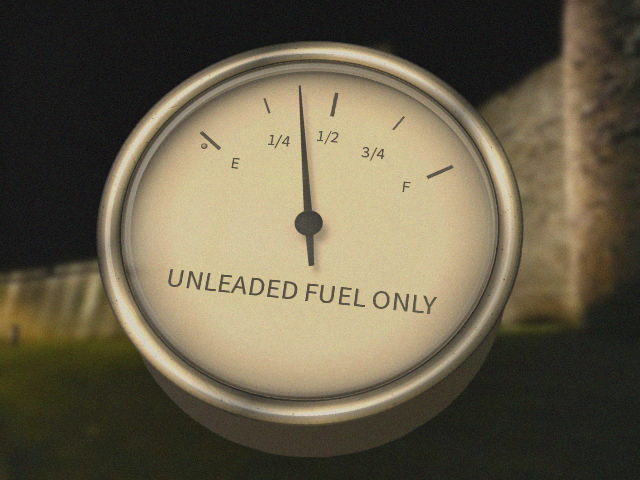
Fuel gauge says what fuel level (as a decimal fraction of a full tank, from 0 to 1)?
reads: 0.375
